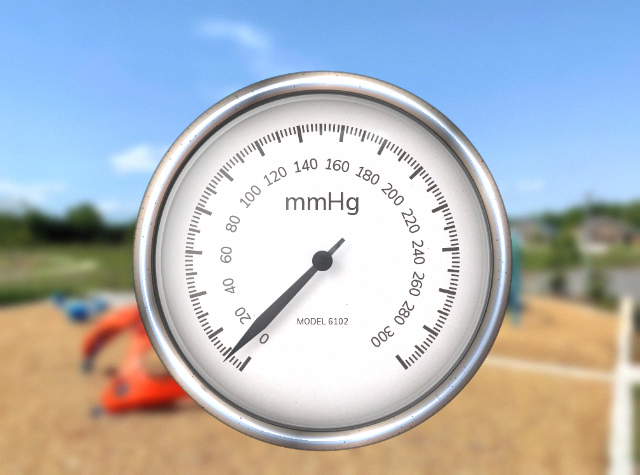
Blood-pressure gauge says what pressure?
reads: 8 mmHg
